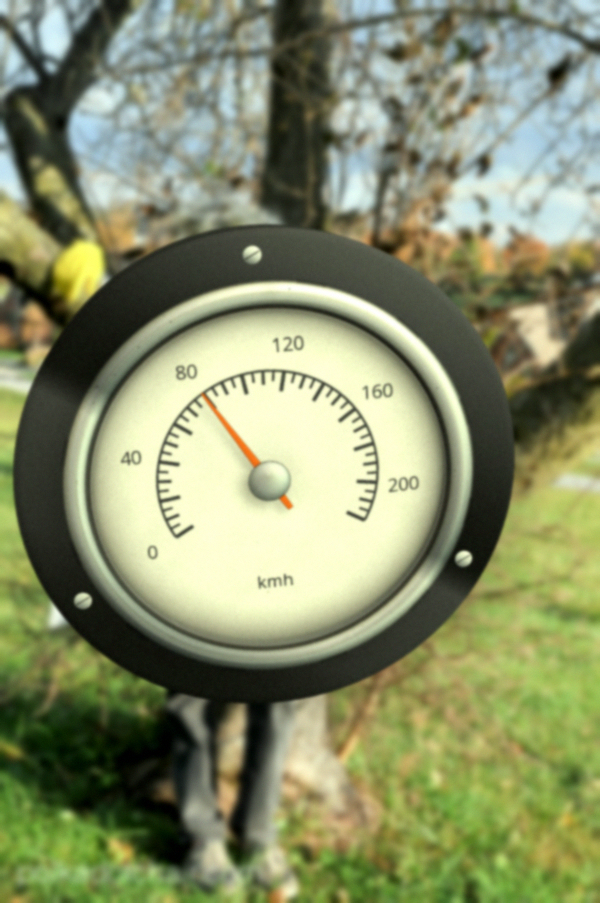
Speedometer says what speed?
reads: 80 km/h
